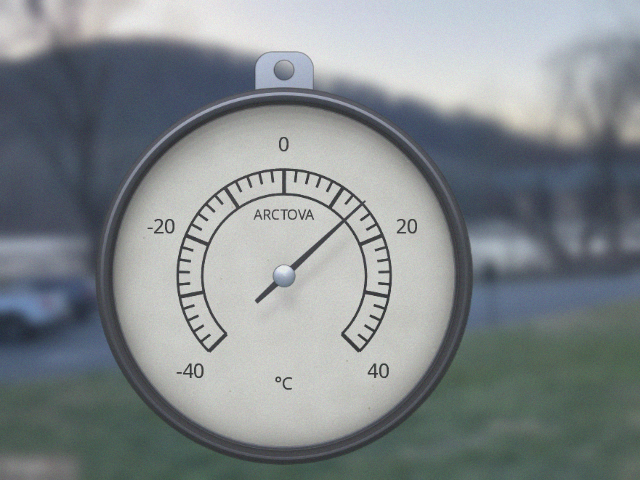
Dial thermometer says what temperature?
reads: 14 °C
